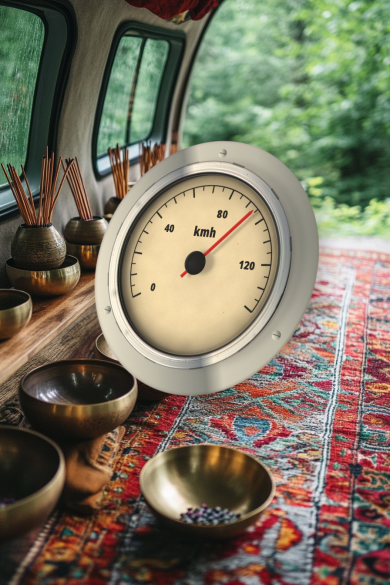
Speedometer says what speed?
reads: 95 km/h
